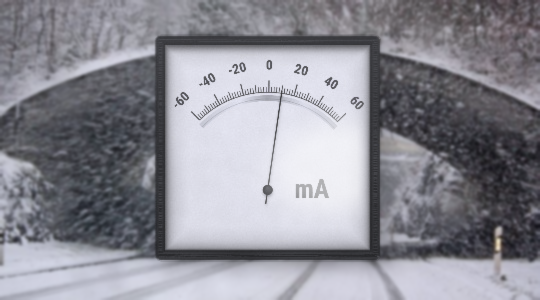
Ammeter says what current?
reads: 10 mA
